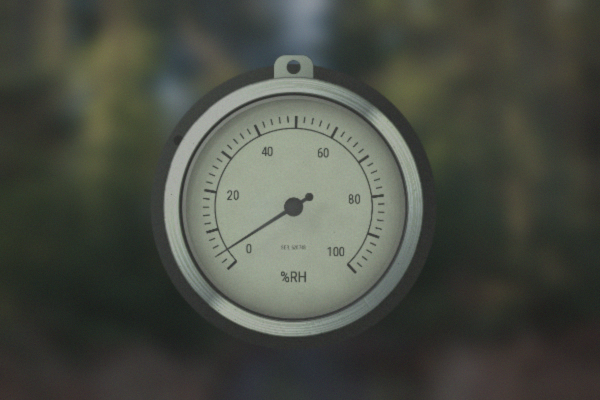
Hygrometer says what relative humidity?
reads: 4 %
